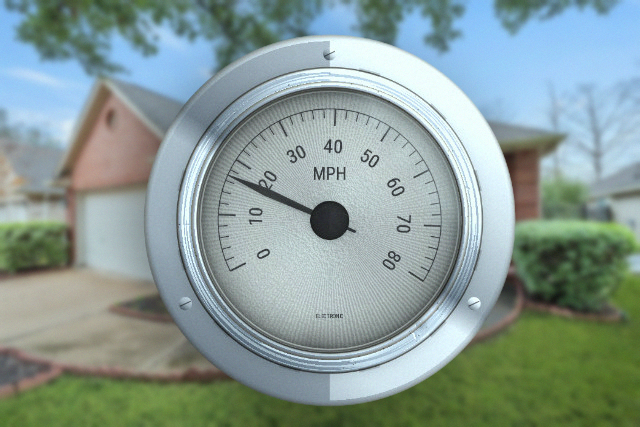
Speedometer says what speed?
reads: 17 mph
